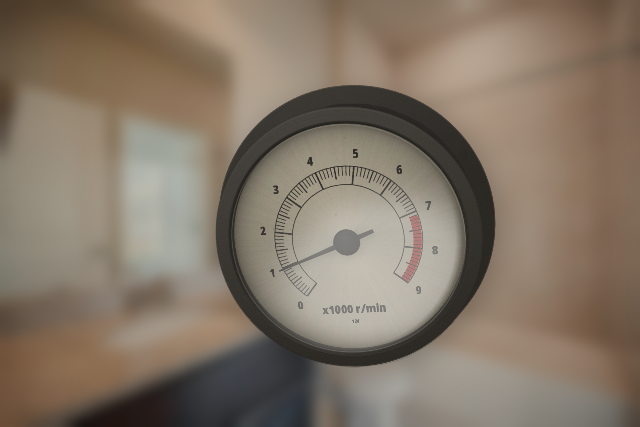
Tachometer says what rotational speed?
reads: 1000 rpm
